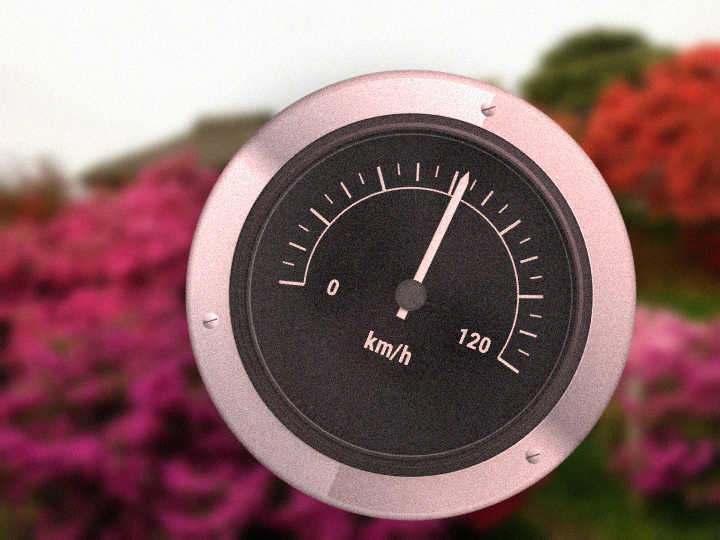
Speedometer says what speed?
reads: 62.5 km/h
